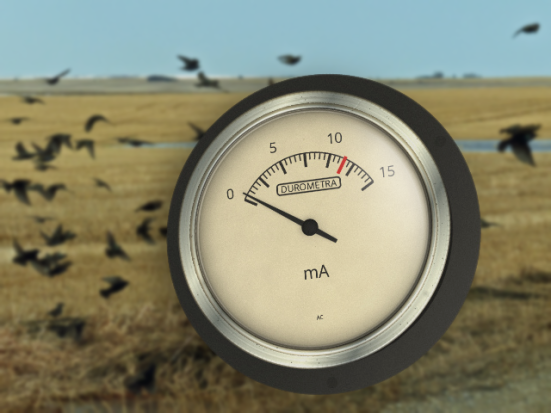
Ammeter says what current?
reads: 0.5 mA
